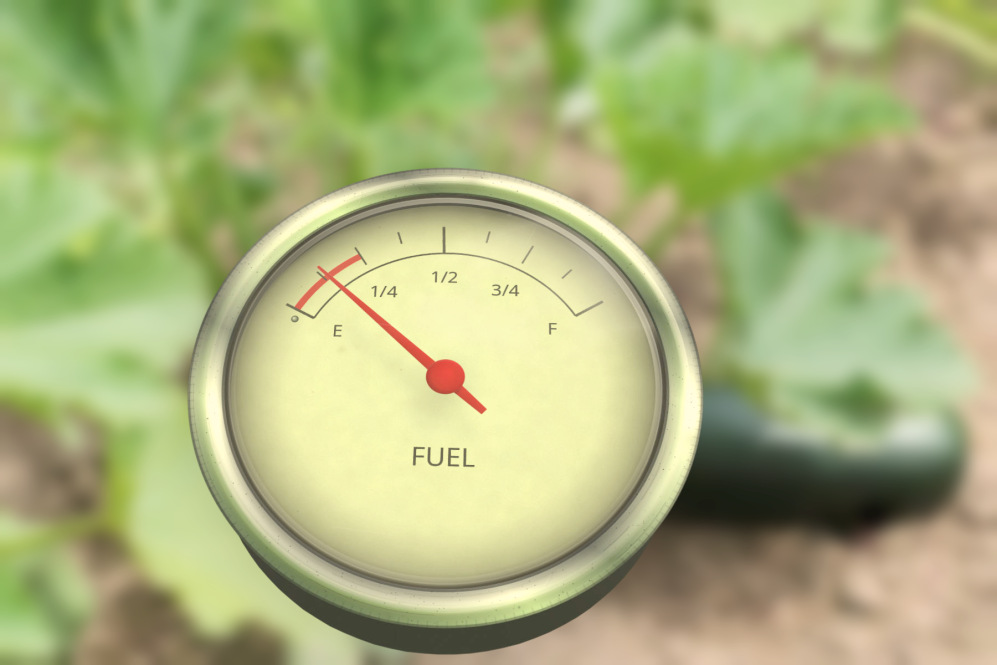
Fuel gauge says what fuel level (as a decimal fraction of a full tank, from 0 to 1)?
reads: 0.125
